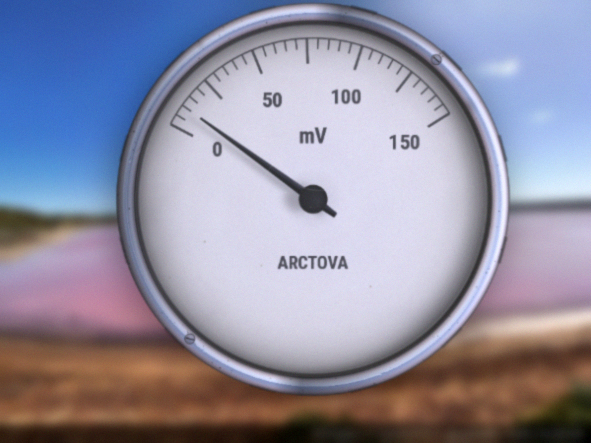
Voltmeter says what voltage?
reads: 10 mV
